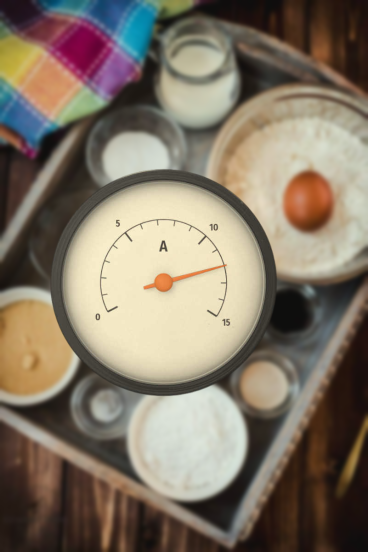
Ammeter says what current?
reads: 12 A
